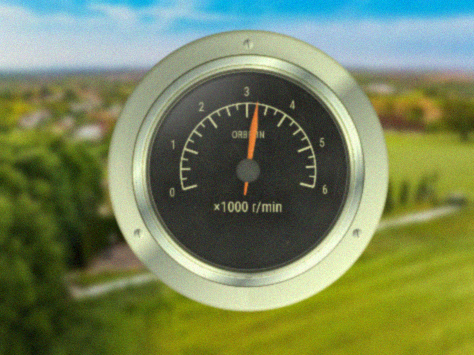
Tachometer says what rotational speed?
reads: 3250 rpm
